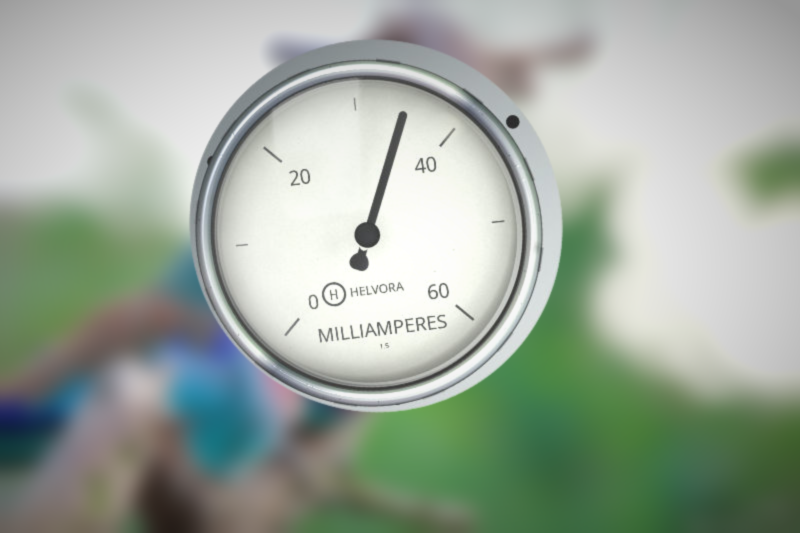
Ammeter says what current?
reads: 35 mA
